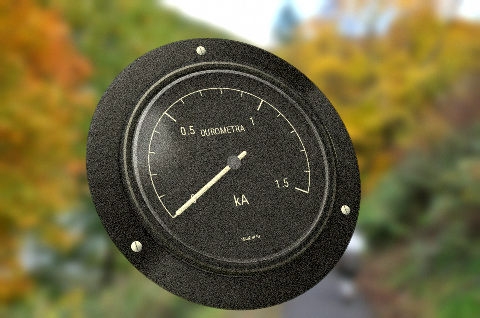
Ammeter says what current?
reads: 0 kA
